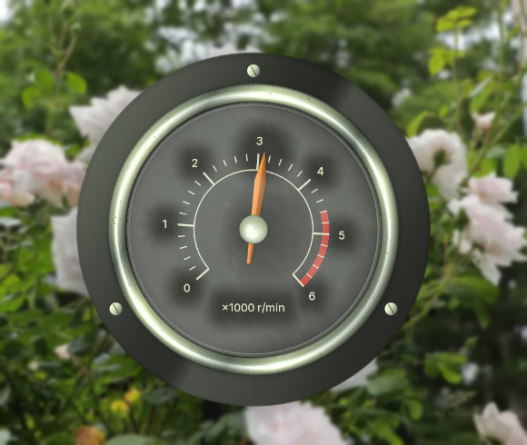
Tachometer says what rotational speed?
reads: 3100 rpm
